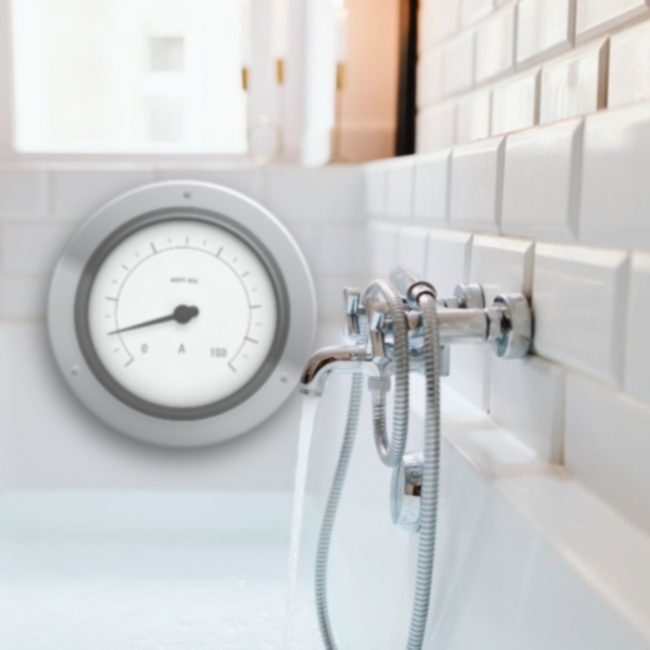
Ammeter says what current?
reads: 10 A
